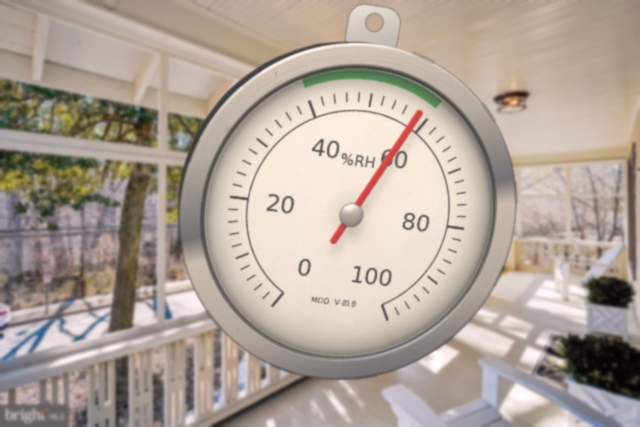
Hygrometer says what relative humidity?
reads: 58 %
